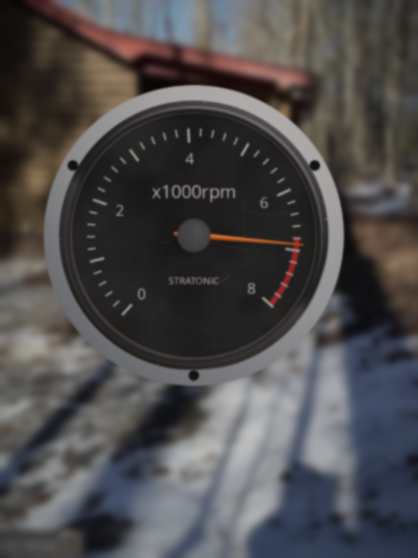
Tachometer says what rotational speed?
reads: 6900 rpm
